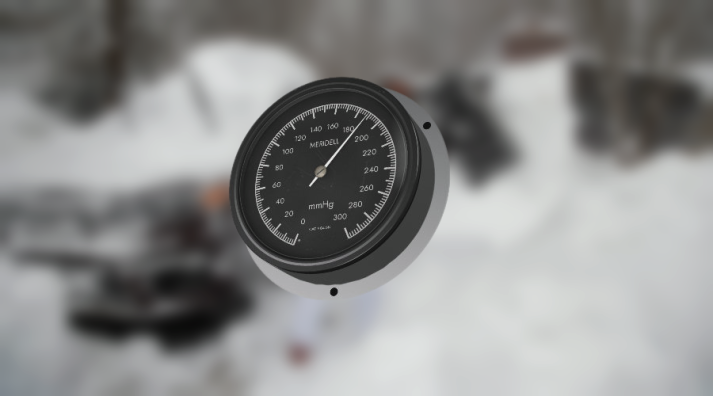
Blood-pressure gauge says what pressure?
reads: 190 mmHg
